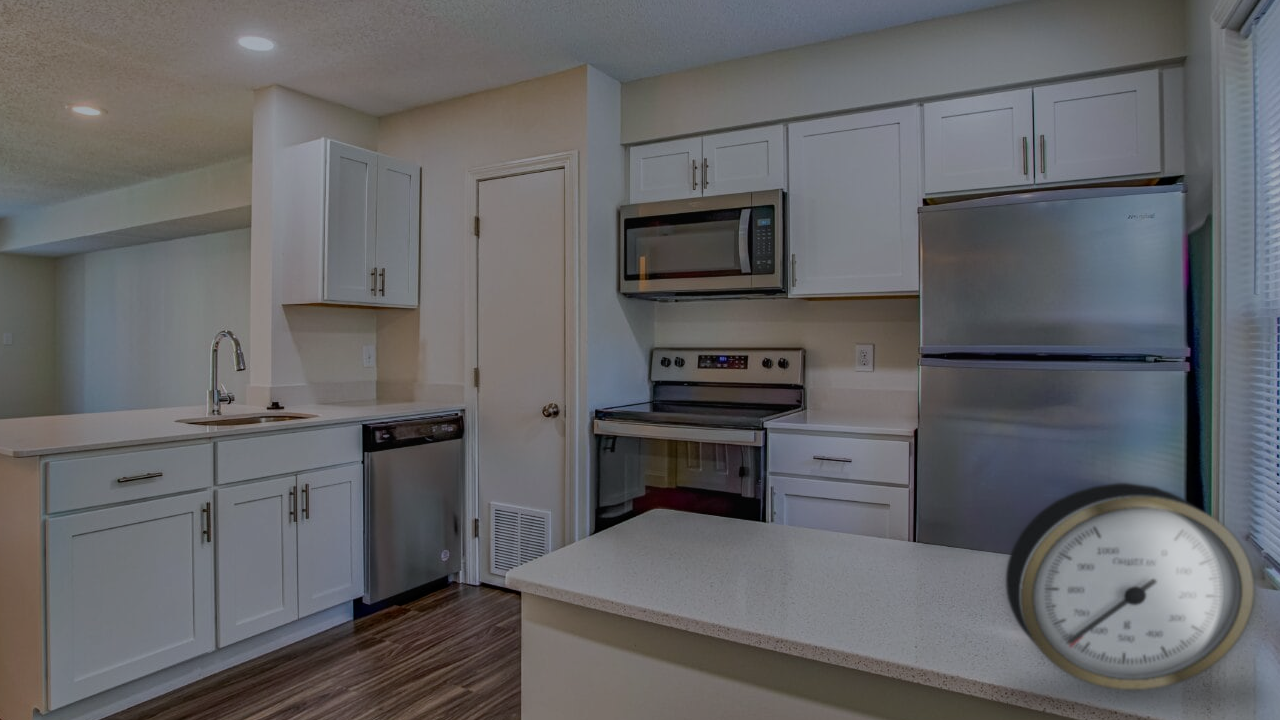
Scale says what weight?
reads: 650 g
